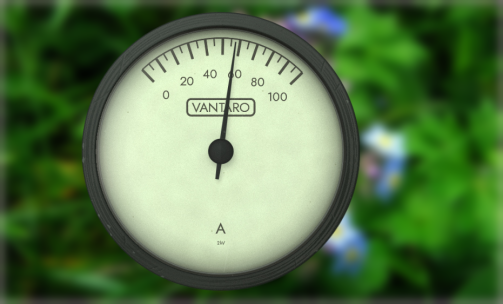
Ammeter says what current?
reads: 57.5 A
